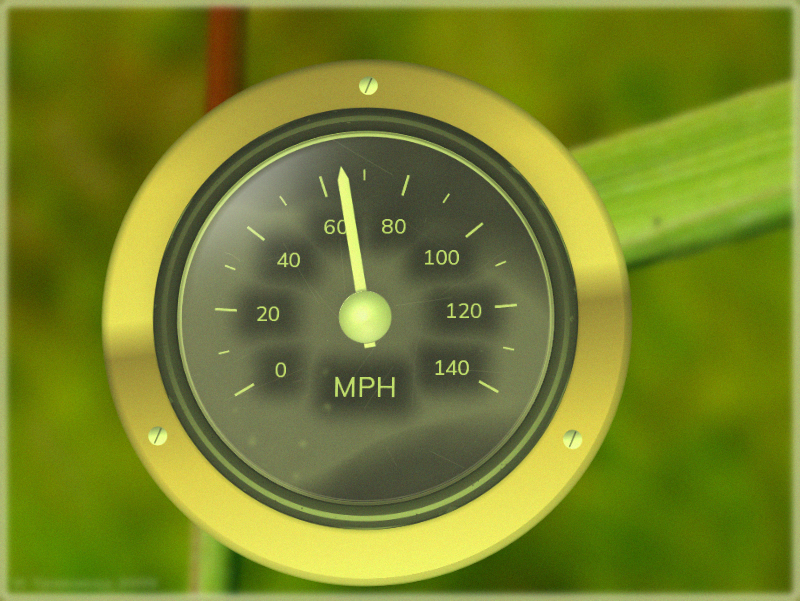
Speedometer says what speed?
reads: 65 mph
